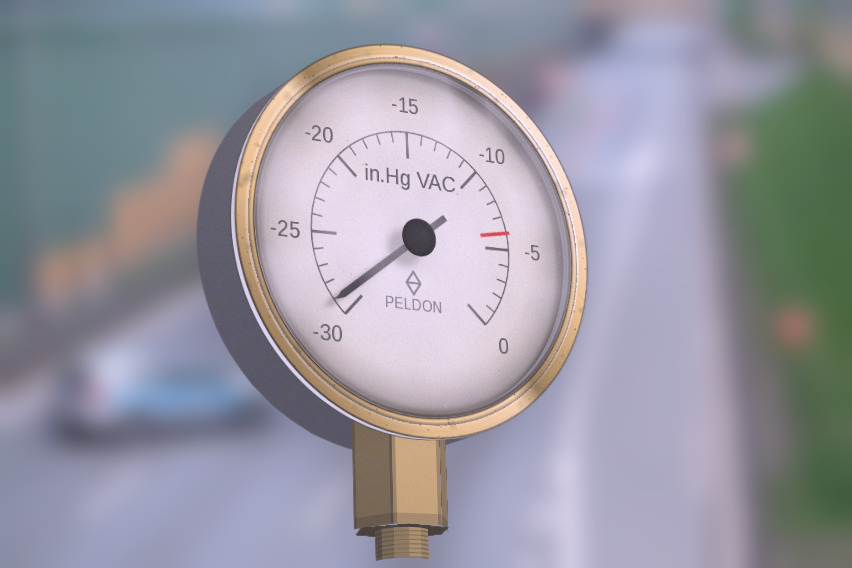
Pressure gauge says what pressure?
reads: -29 inHg
